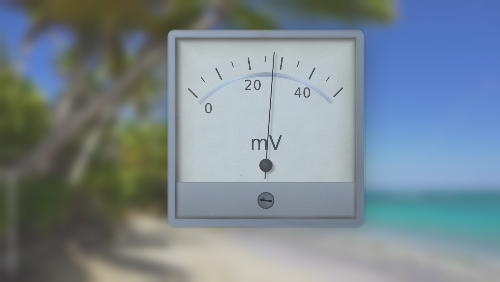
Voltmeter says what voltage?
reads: 27.5 mV
